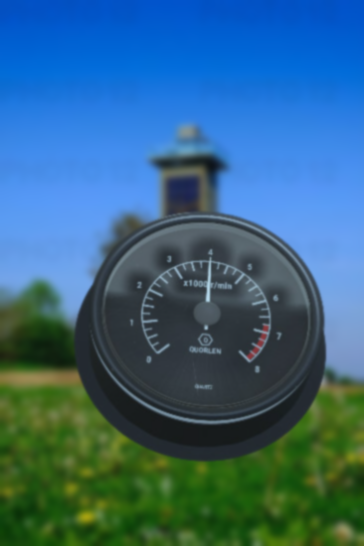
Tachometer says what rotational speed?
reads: 4000 rpm
